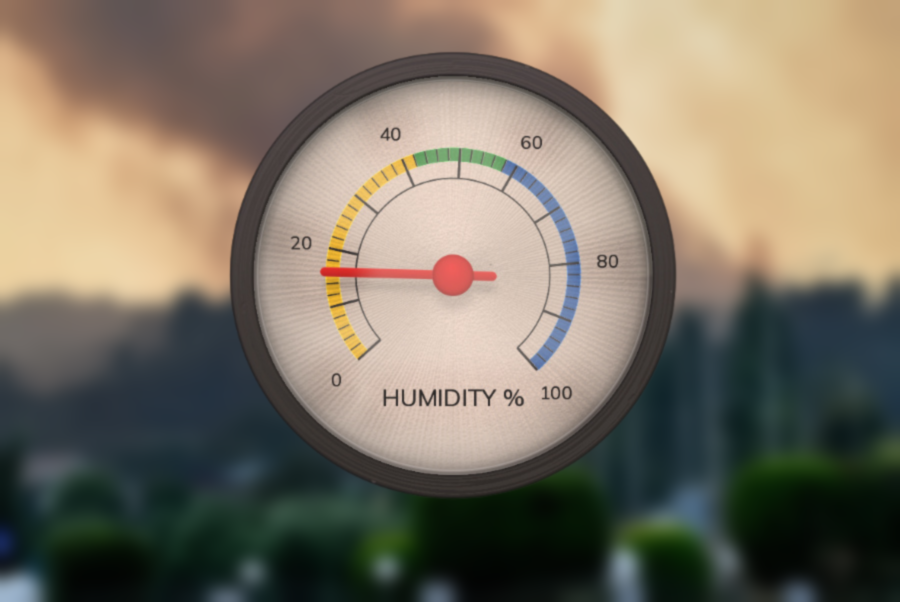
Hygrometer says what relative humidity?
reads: 16 %
